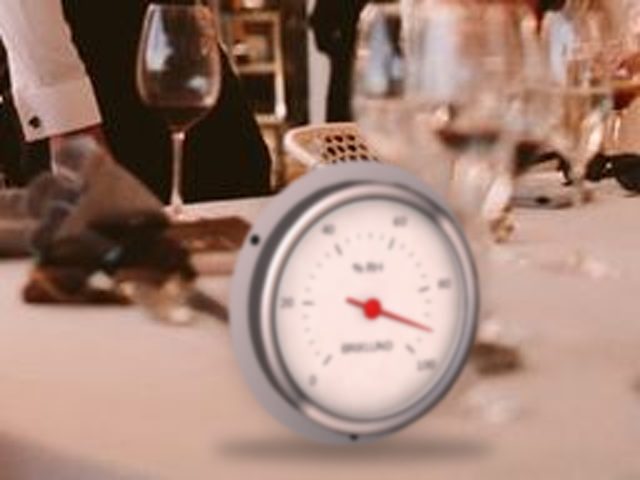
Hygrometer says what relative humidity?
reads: 92 %
